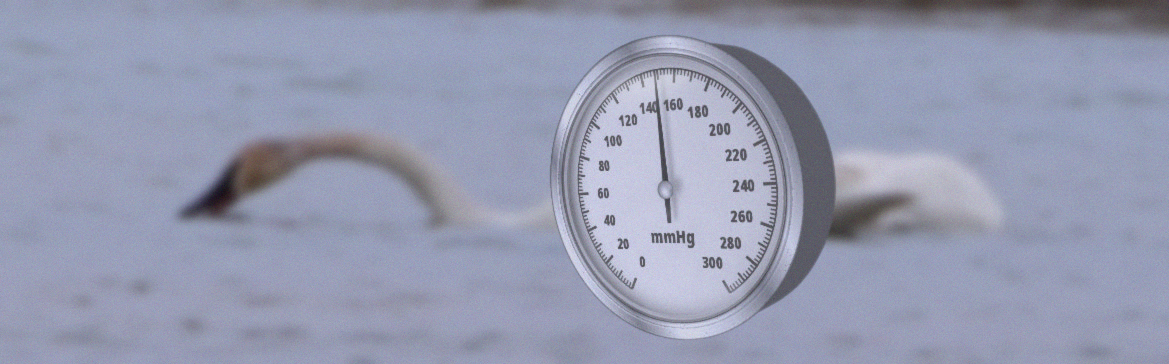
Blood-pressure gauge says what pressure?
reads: 150 mmHg
